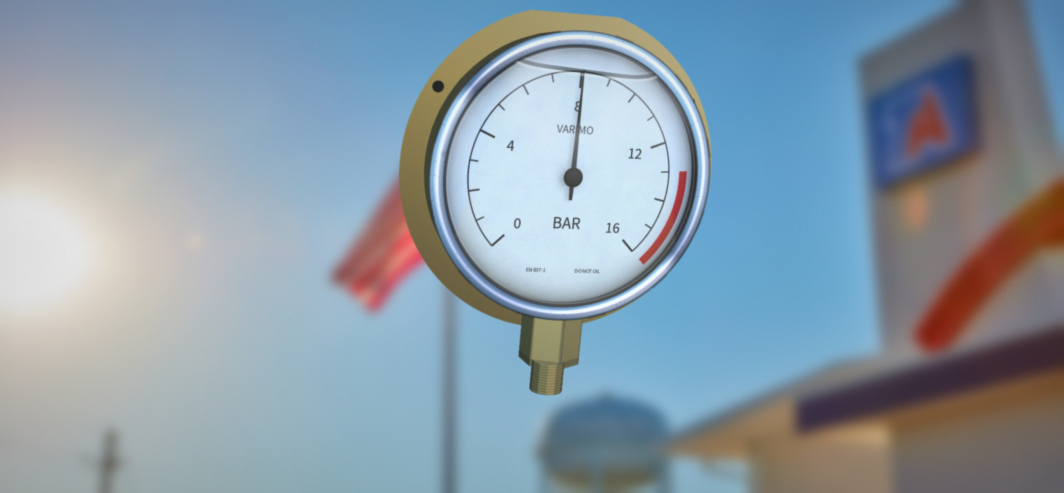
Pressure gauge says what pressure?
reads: 8 bar
